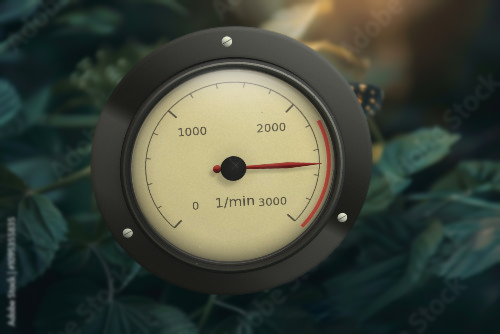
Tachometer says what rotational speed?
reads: 2500 rpm
